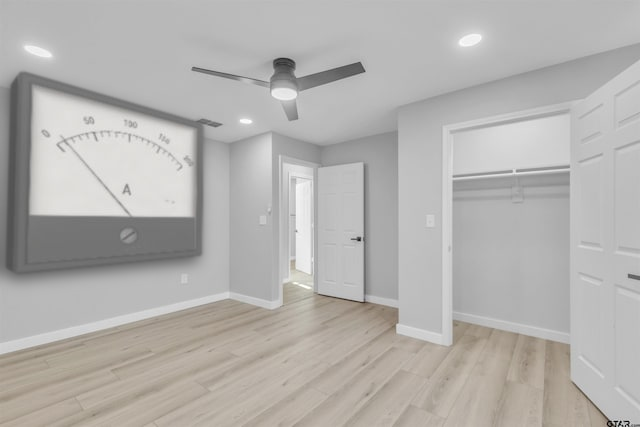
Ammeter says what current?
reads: 10 A
